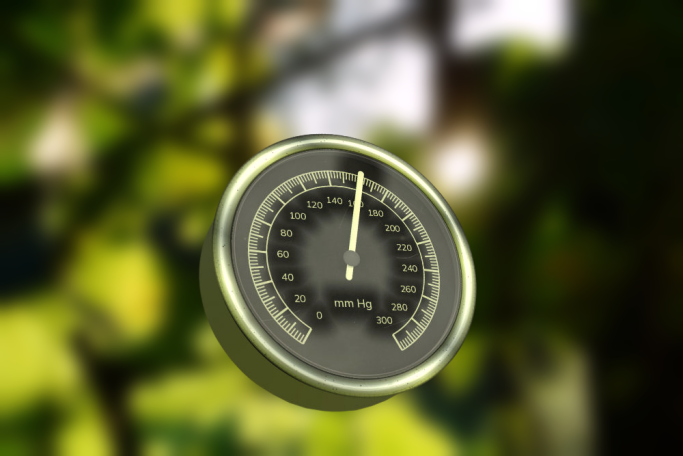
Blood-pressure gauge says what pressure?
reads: 160 mmHg
